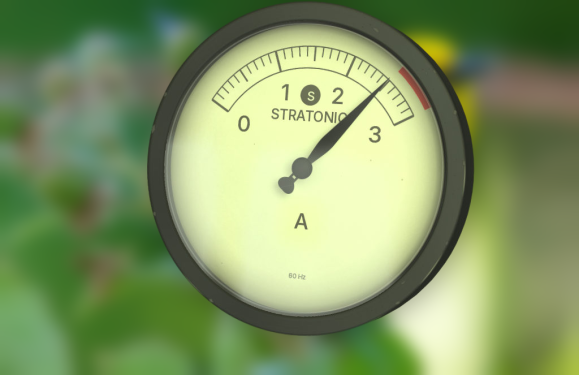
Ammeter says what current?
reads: 2.5 A
